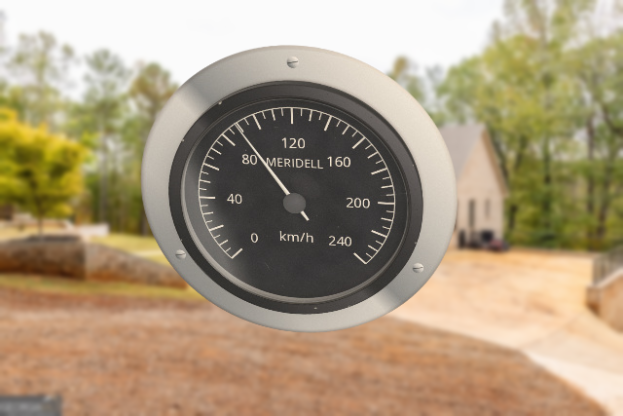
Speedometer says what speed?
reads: 90 km/h
